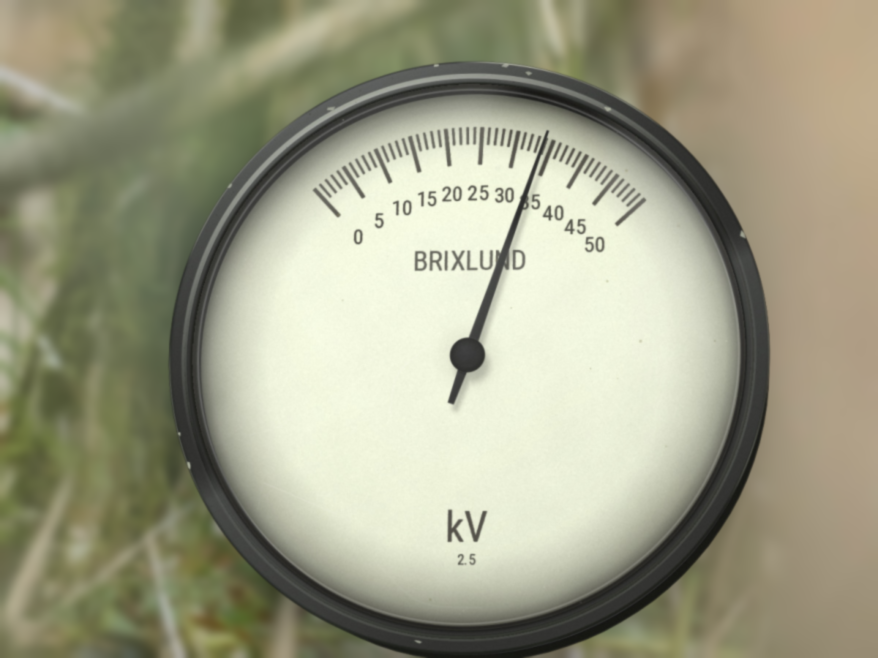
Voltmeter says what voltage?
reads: 34 kV
